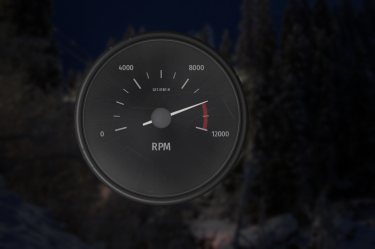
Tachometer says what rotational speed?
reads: 10000 rpm
